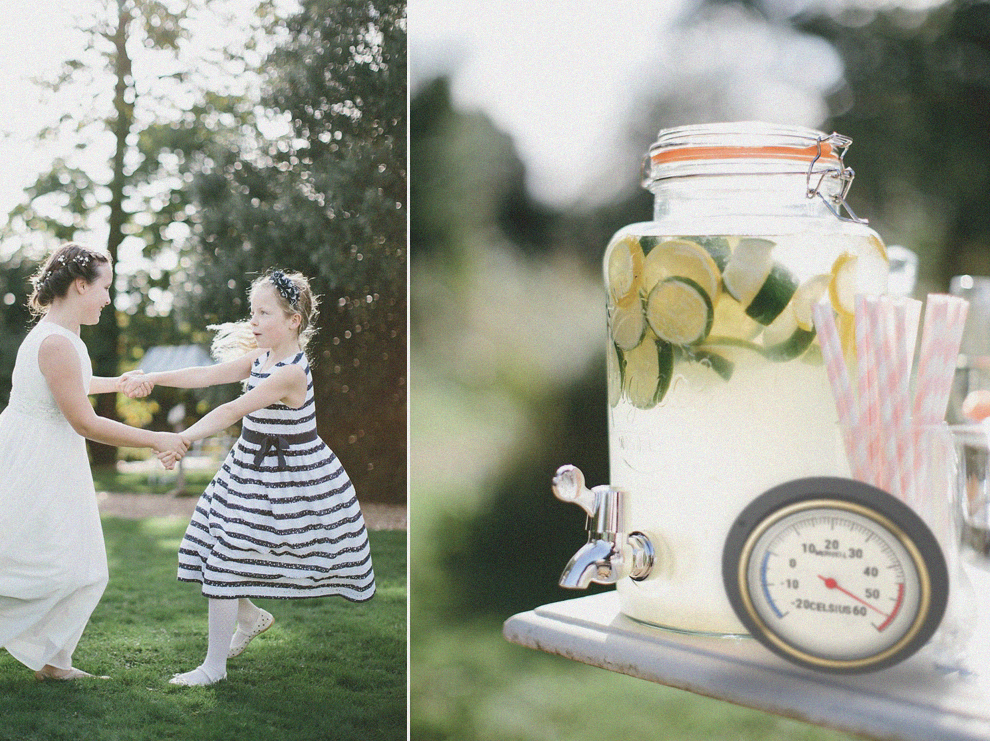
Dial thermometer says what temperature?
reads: 55 °C
